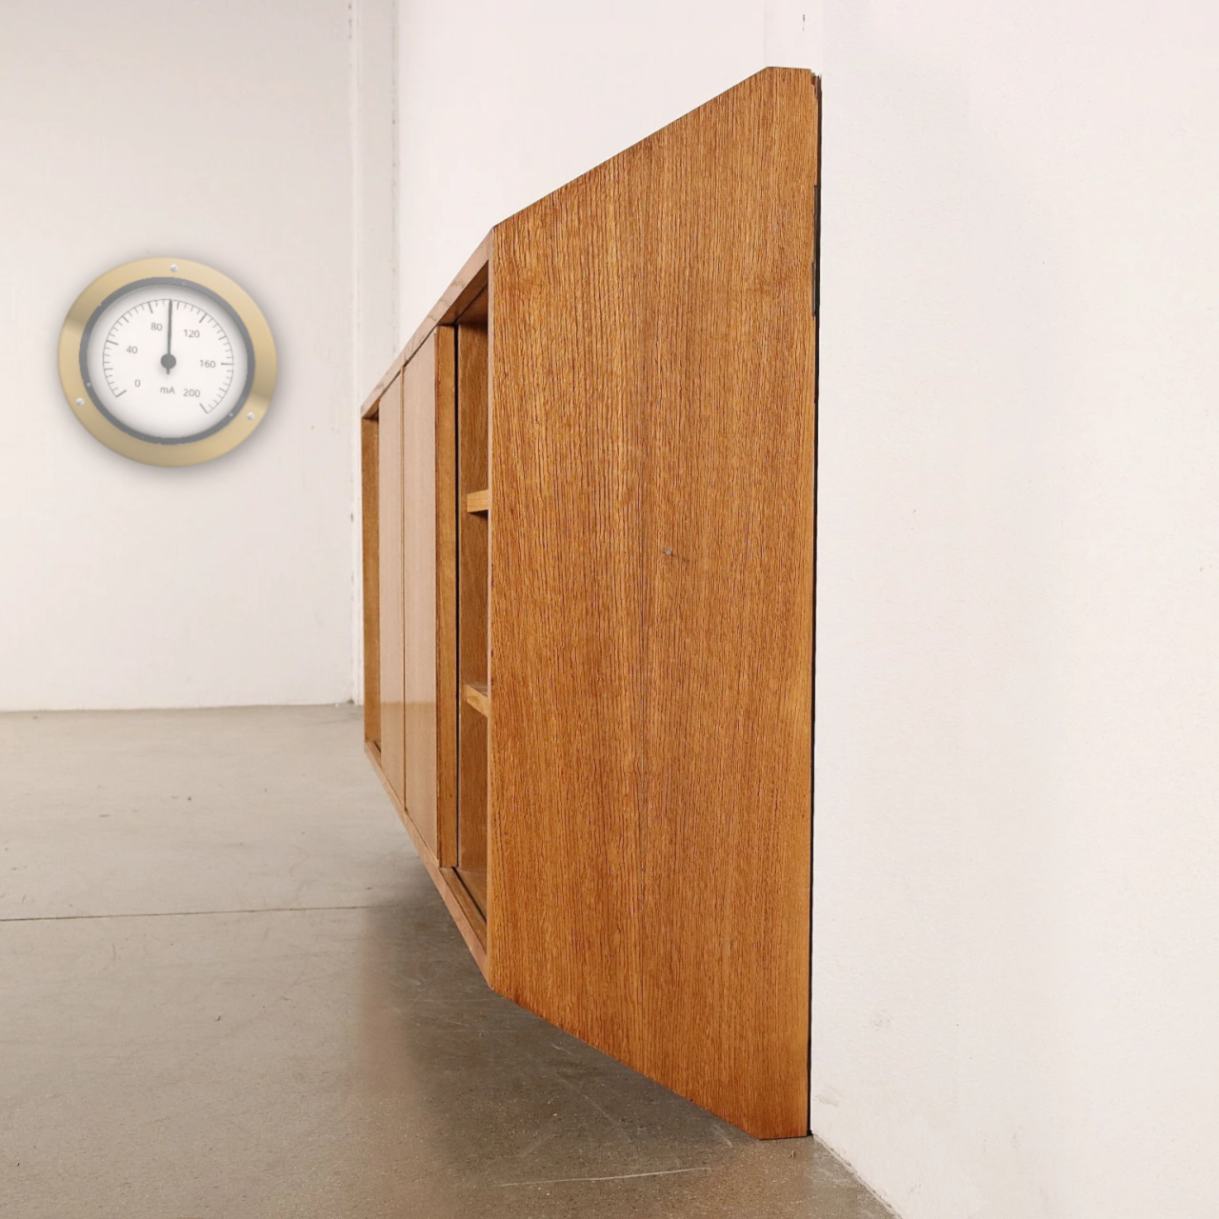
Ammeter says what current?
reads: 95 mA
